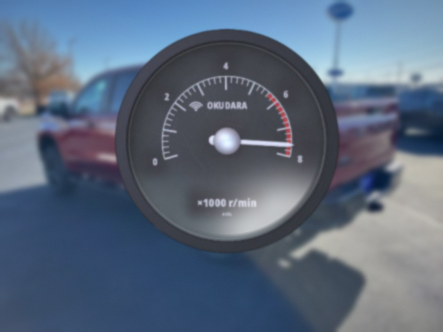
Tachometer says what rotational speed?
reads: 7600 rpm
